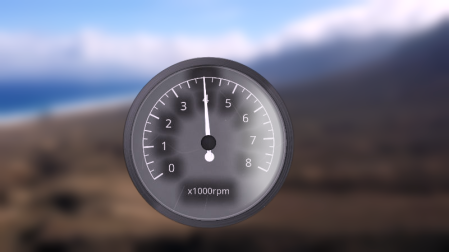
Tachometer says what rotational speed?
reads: 4000 rpm
